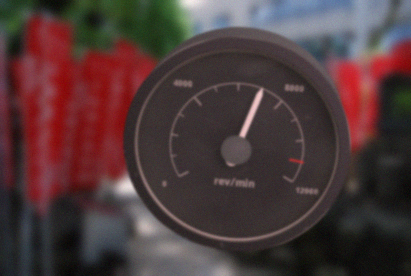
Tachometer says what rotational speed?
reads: 7000 rpm
